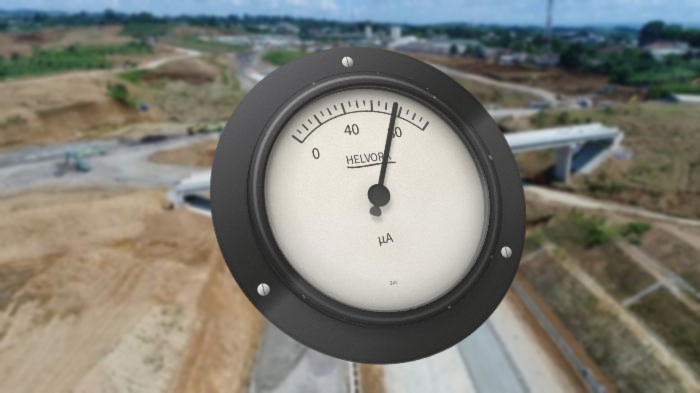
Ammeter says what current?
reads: 75 µA
